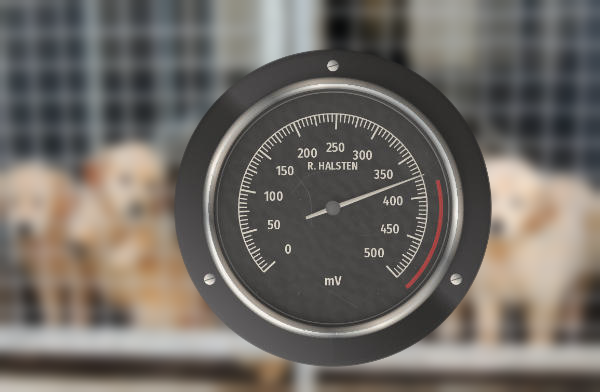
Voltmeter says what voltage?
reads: 375 mV
